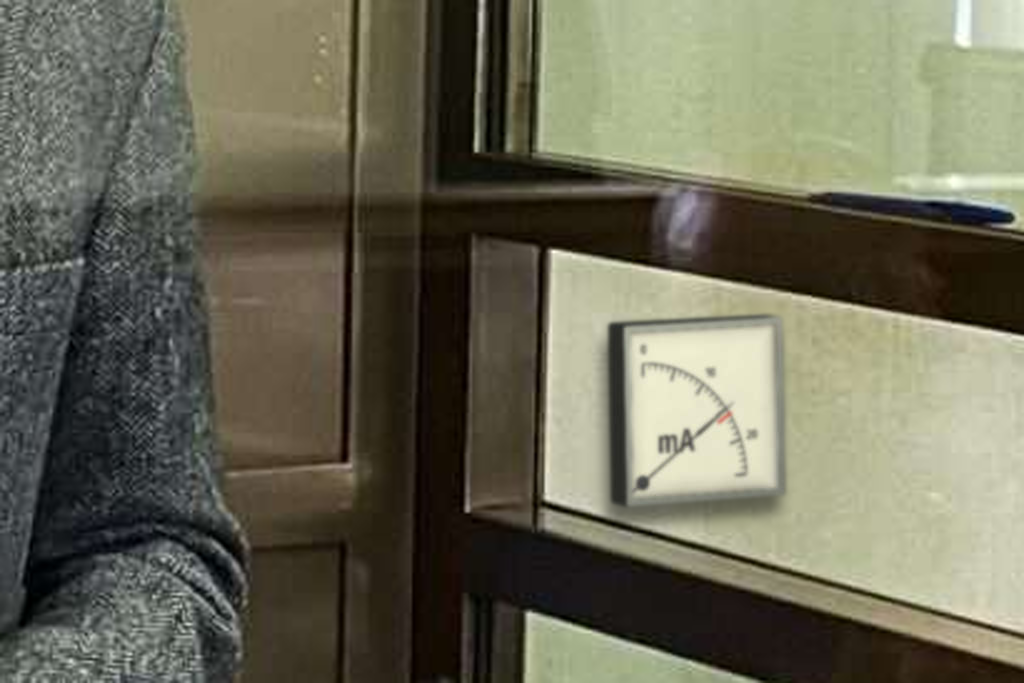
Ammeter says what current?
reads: 15 mA
